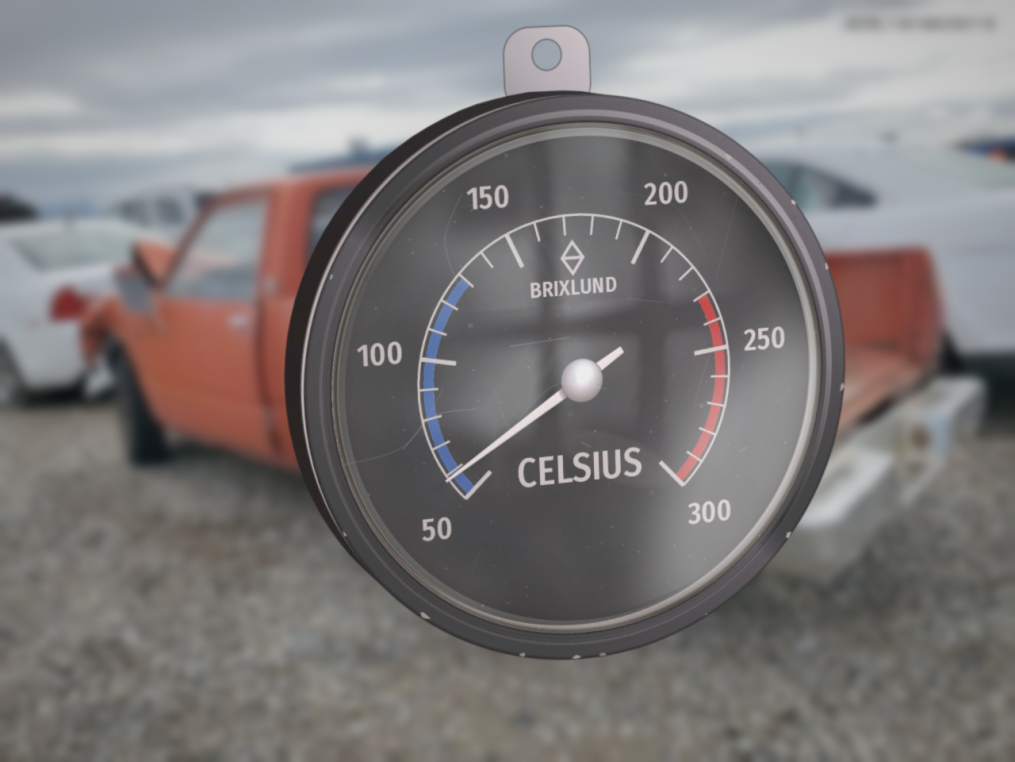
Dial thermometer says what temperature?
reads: 60 °C
